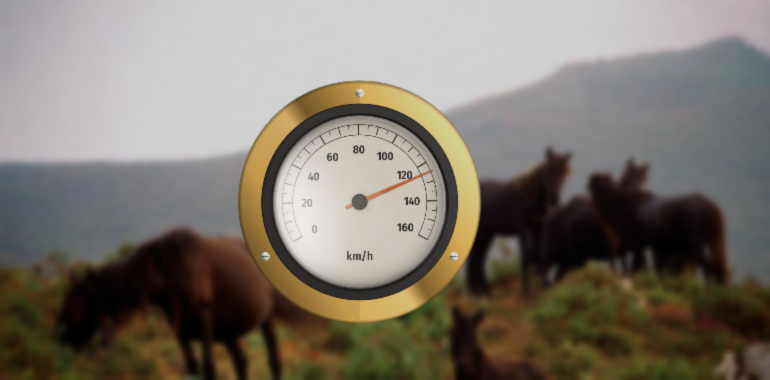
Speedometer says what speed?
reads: 125 km/h
